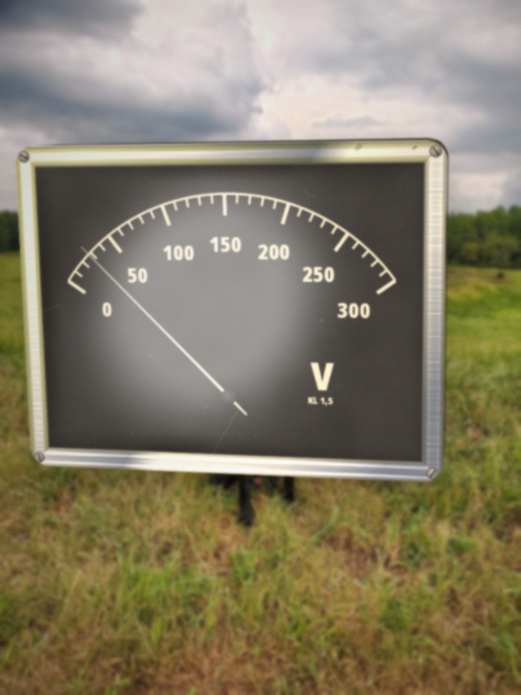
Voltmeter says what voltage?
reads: 30 V
